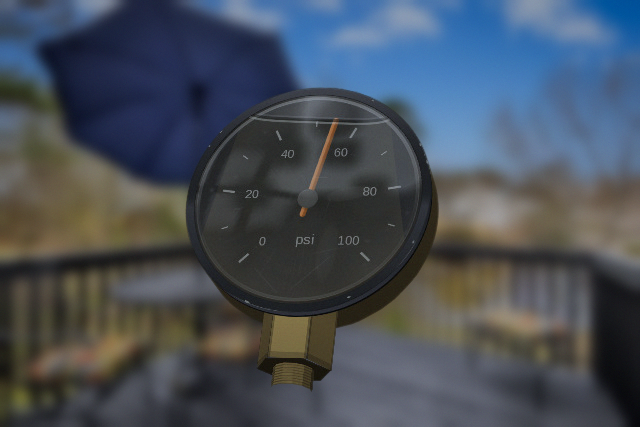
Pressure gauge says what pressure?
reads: 55 psi
